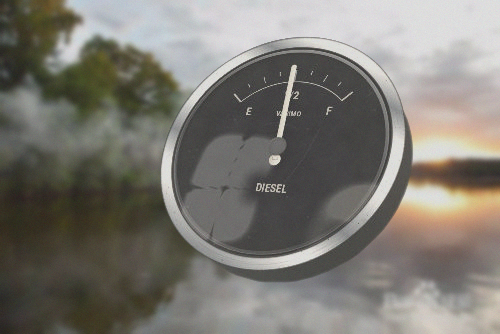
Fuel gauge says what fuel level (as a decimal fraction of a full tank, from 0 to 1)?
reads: 0.5
